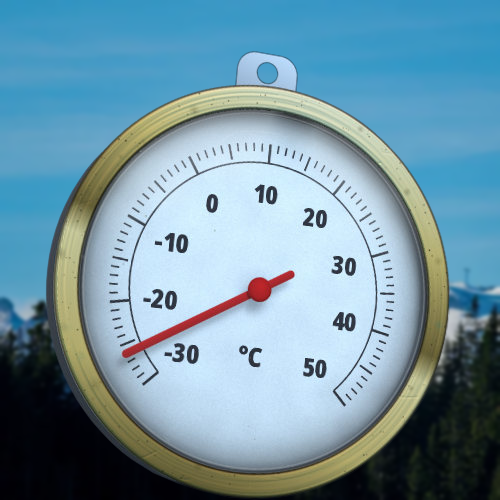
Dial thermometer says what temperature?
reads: -26 °C
